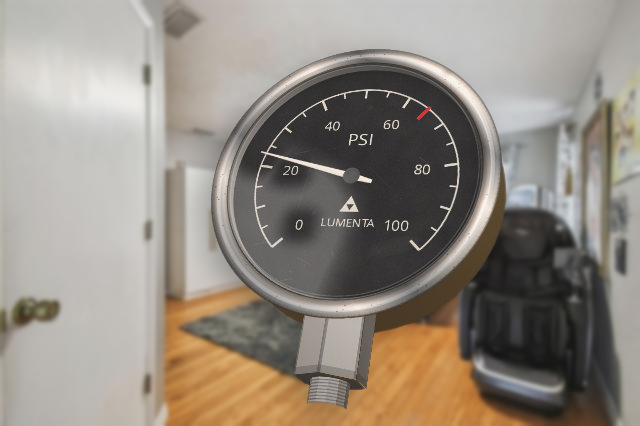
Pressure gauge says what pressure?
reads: 22.5 psi
